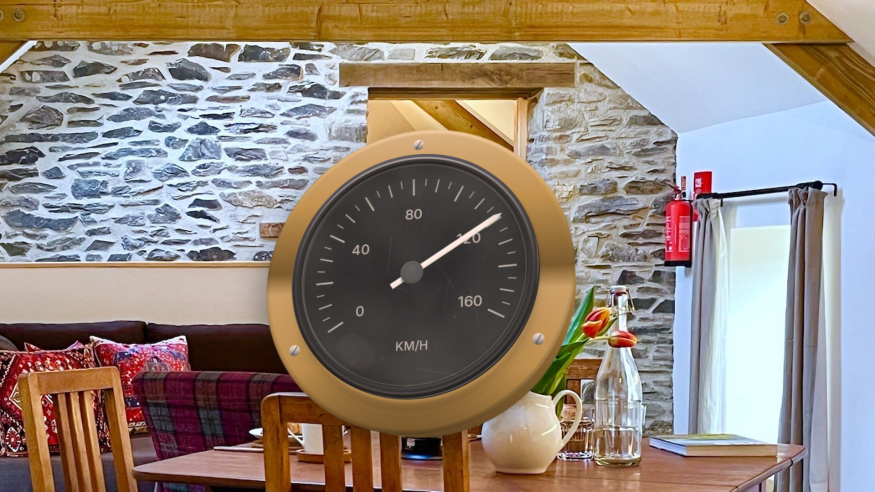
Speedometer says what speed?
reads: 120 km/h
